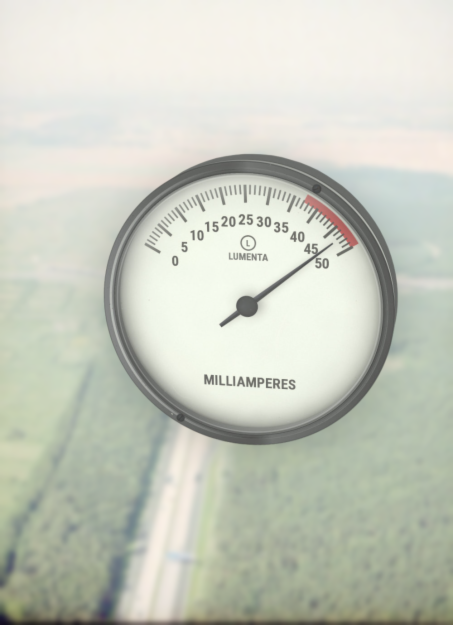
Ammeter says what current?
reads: 47 mA
